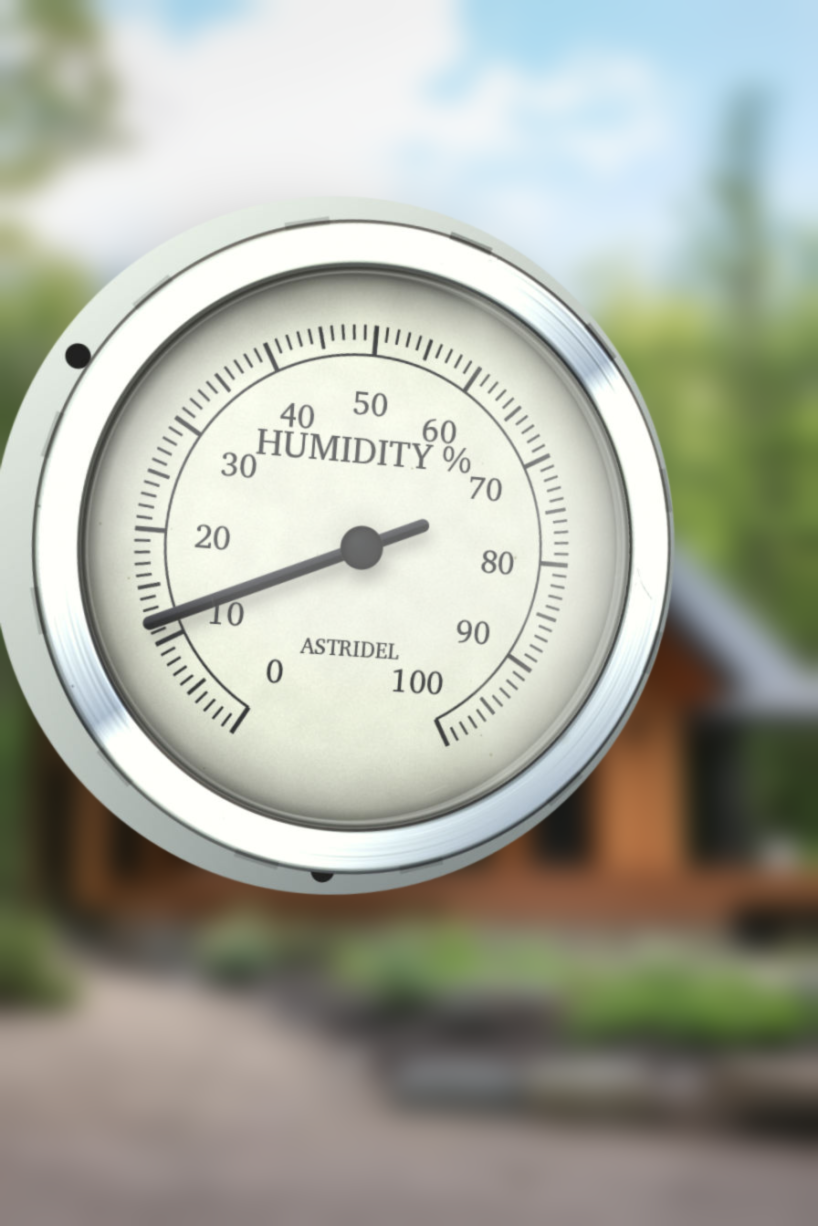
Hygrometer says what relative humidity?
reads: 12 %
